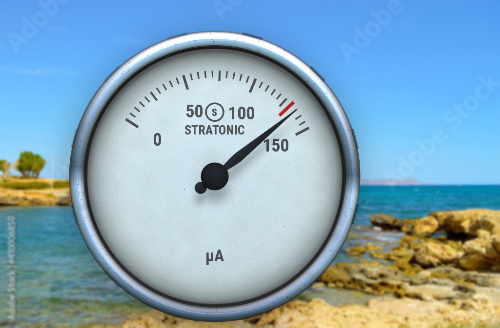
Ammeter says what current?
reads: 135 µA
